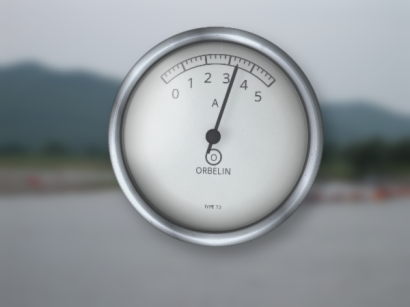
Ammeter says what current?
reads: 3.4 A
